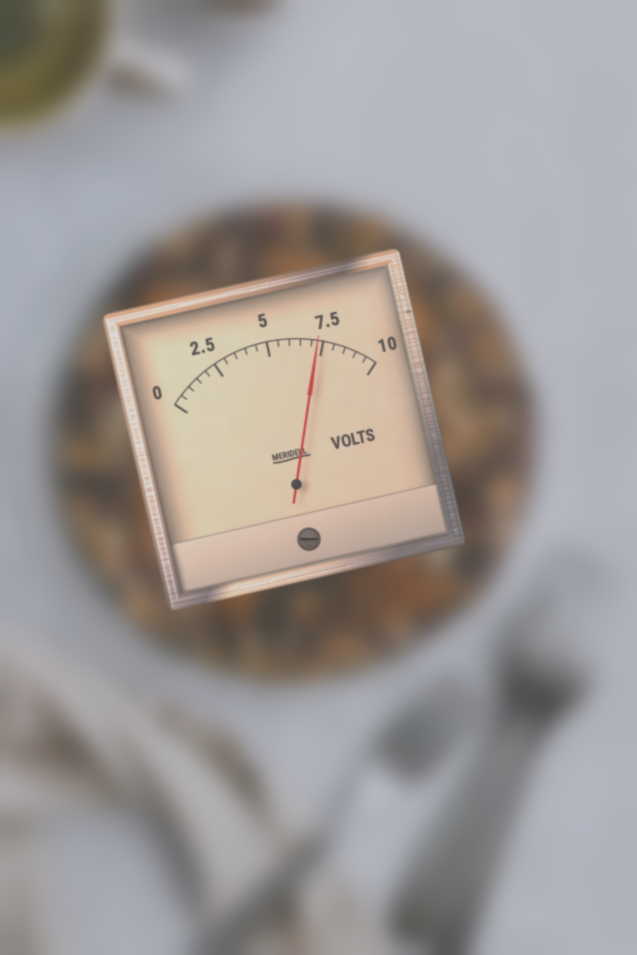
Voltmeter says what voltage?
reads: 7.25 V
